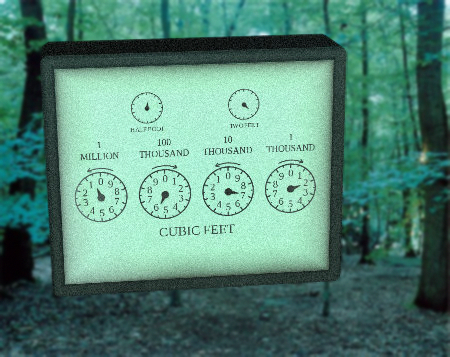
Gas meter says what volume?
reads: 57200 ft³
